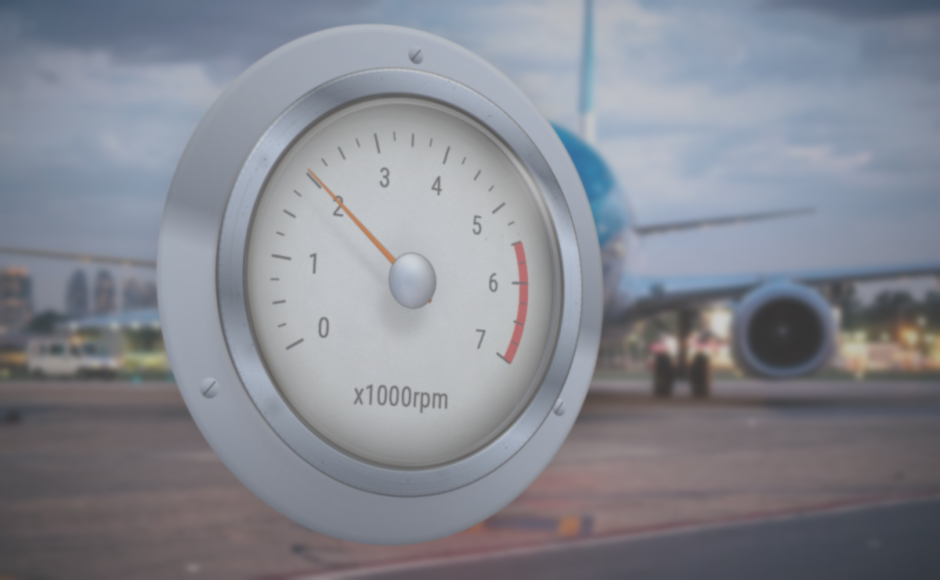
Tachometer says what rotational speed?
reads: 2000 rpm
